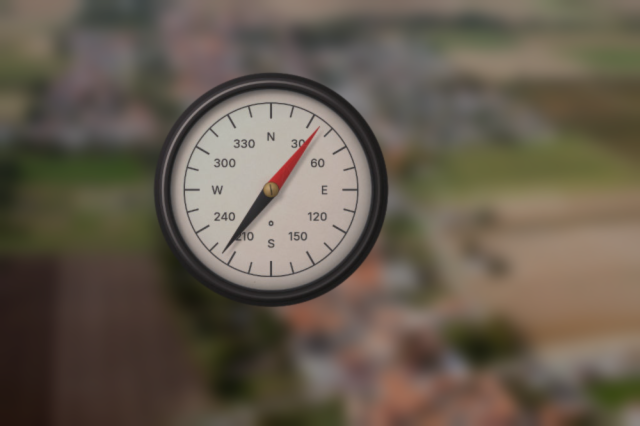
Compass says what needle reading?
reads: 37.5 °
